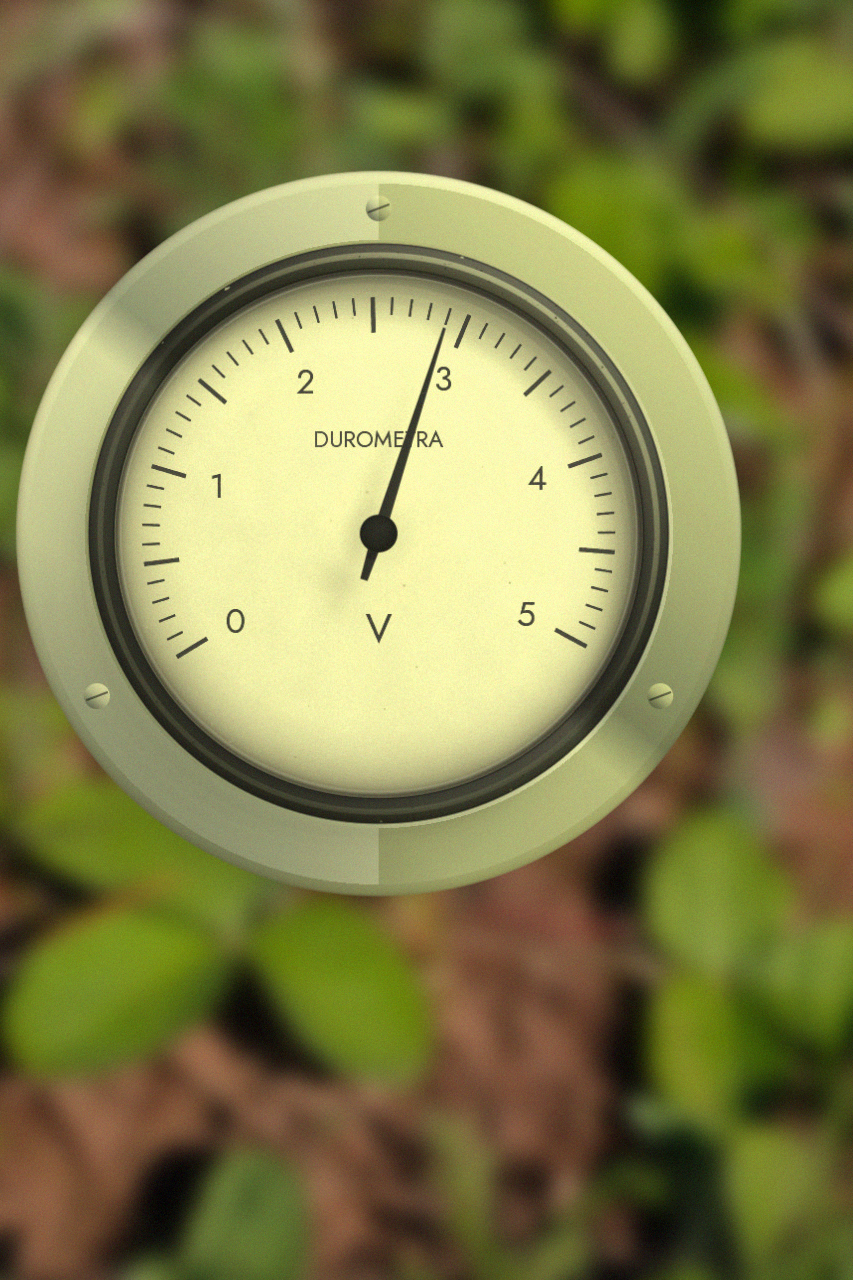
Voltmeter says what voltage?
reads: 2.9 V
